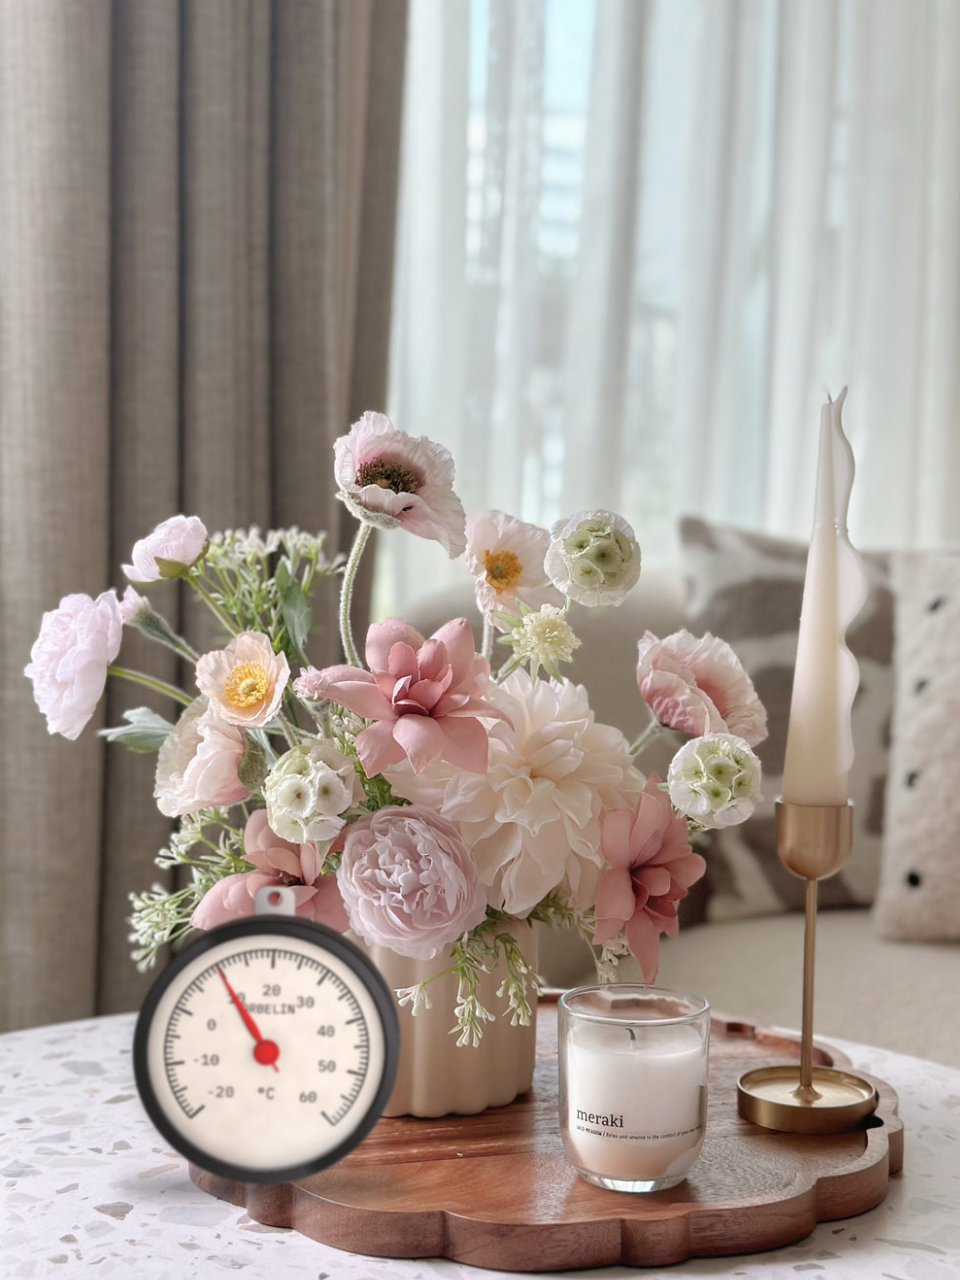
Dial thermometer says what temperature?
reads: 10 °C
